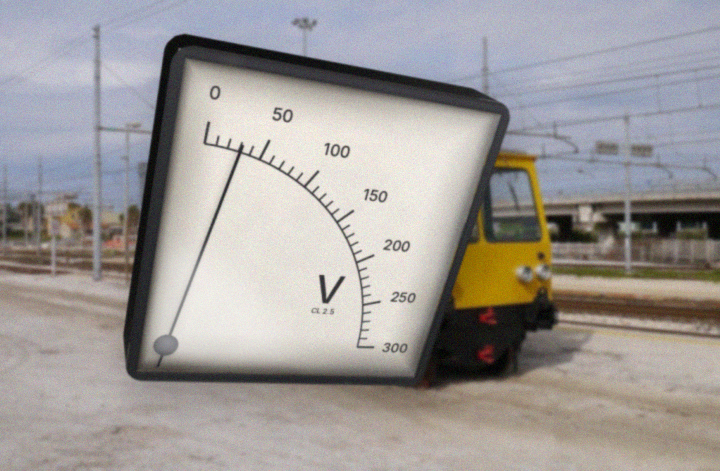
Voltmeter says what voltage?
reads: 30 V
